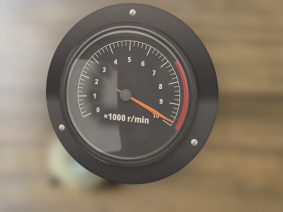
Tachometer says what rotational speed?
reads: 9800 rpm
